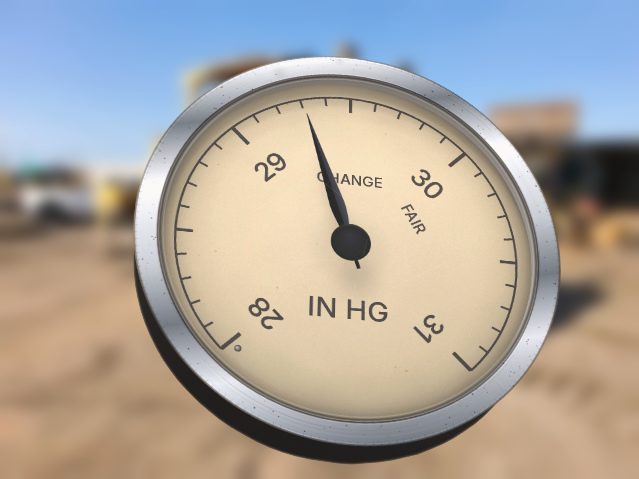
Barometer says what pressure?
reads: 29.3 inHg
